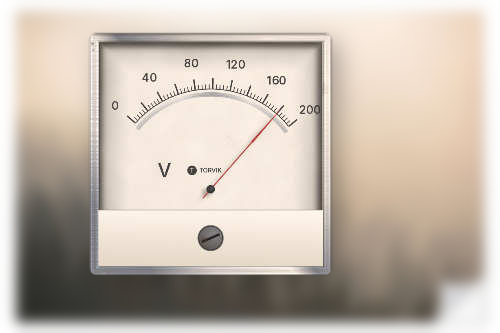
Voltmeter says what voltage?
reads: 180 V
